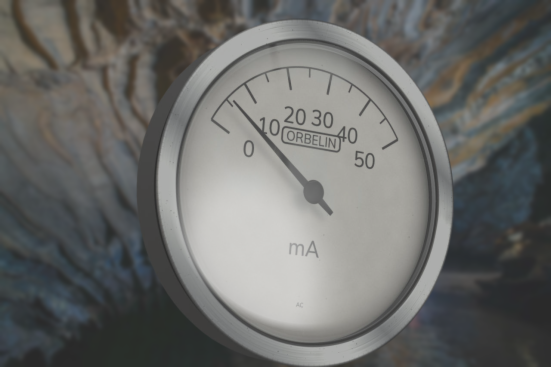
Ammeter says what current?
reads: 5 mA
